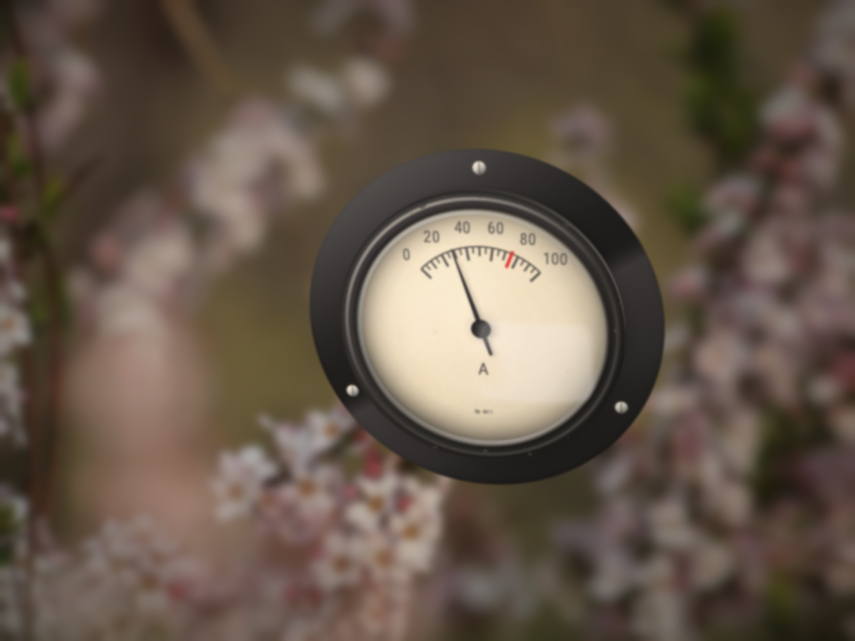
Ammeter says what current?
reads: 30 A
